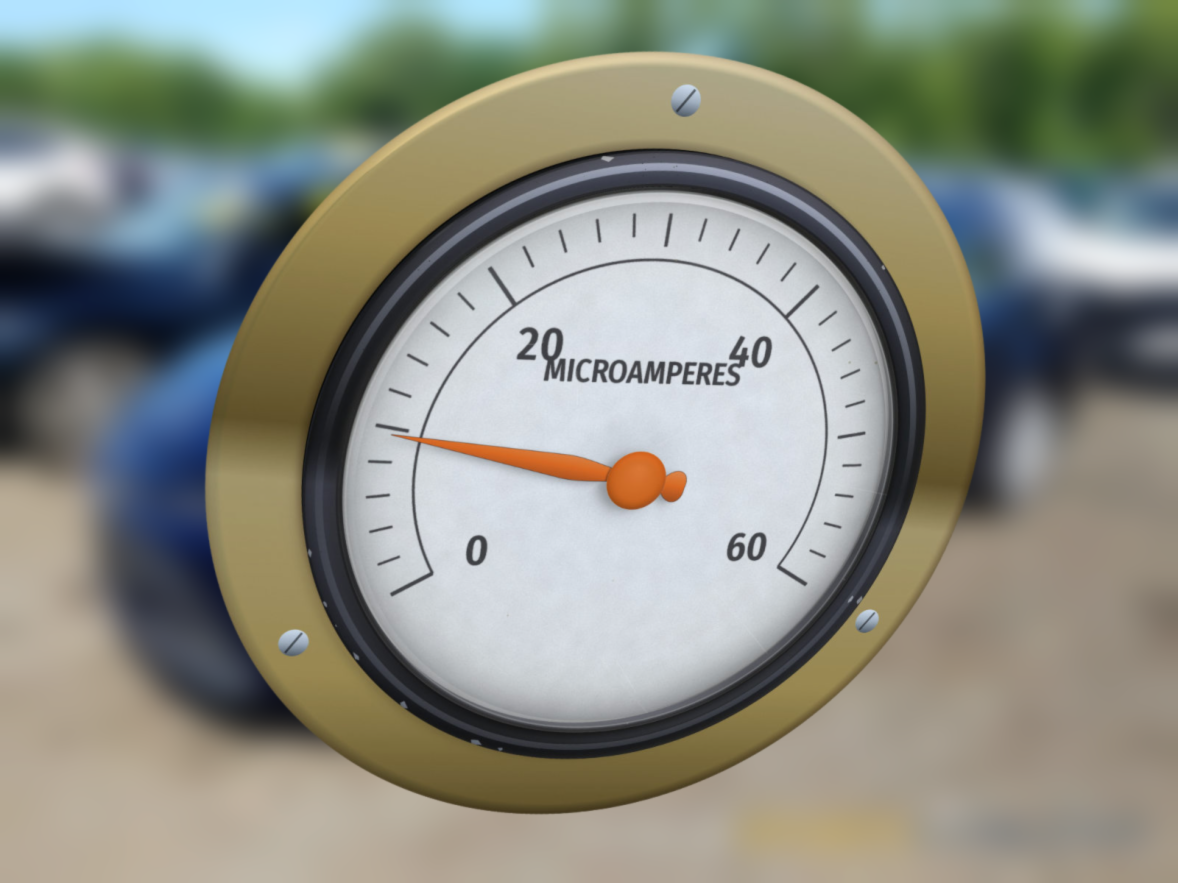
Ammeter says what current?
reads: 10 µA
